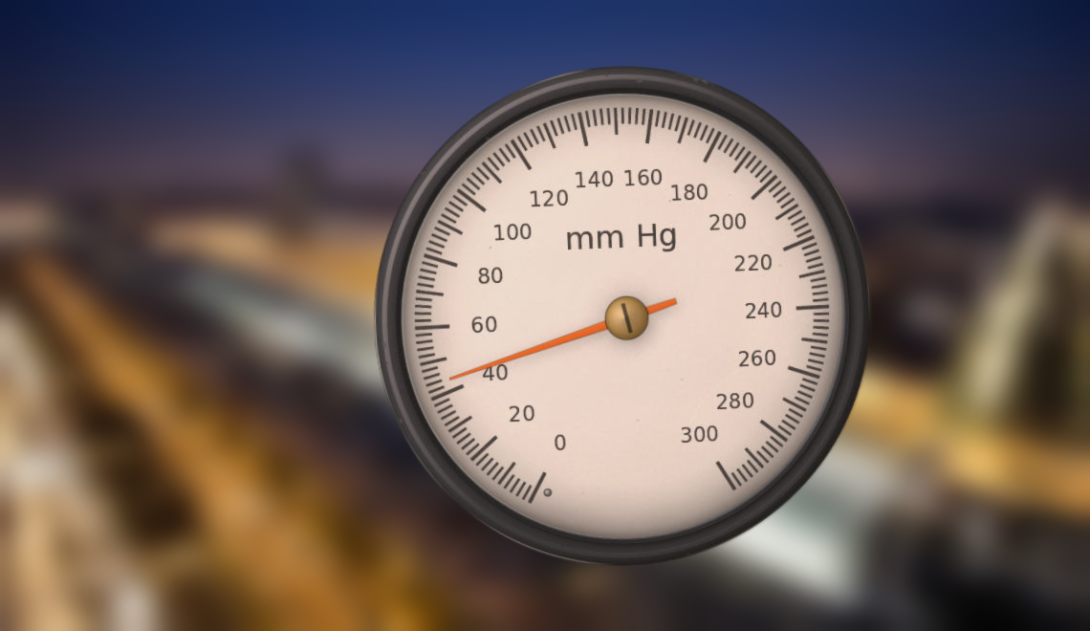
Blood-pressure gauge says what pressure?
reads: 44 mmHg
